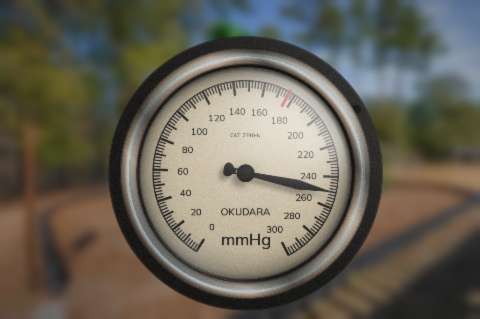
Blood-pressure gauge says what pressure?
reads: 250 mmHg
